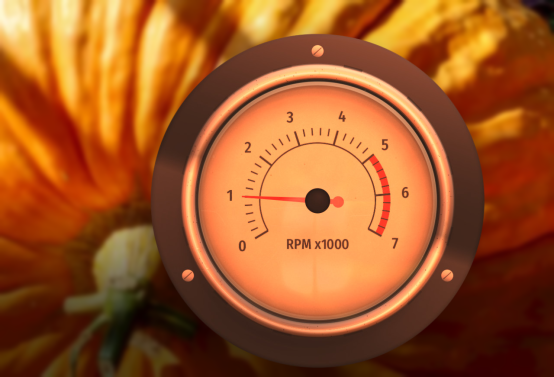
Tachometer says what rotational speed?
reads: 1000 rpm
